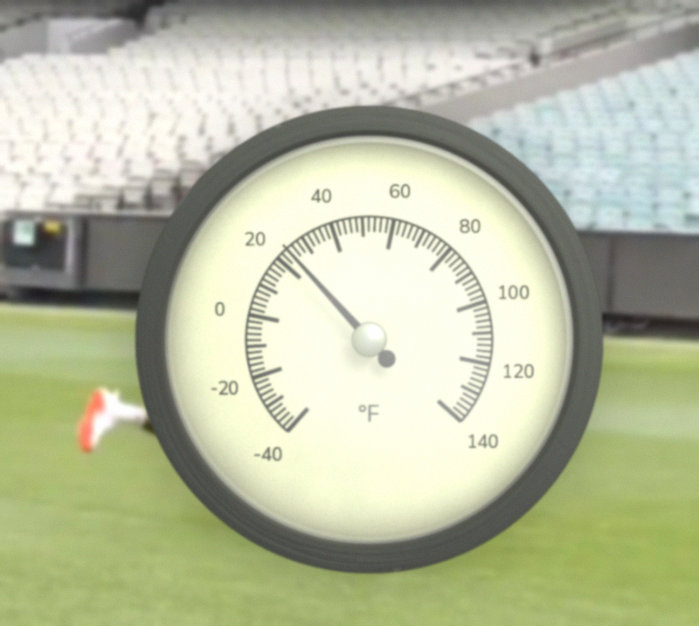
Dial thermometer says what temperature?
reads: 24 °F
